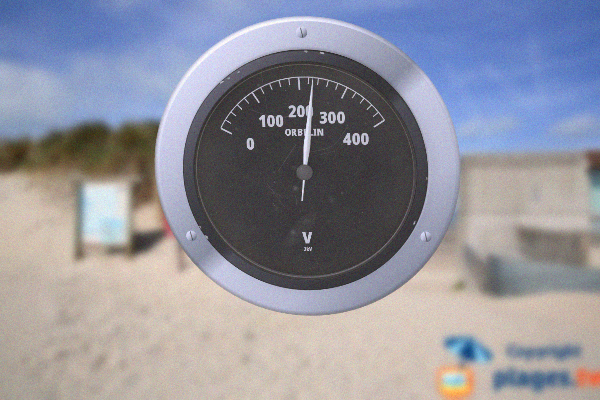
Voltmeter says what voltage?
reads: 230 V
